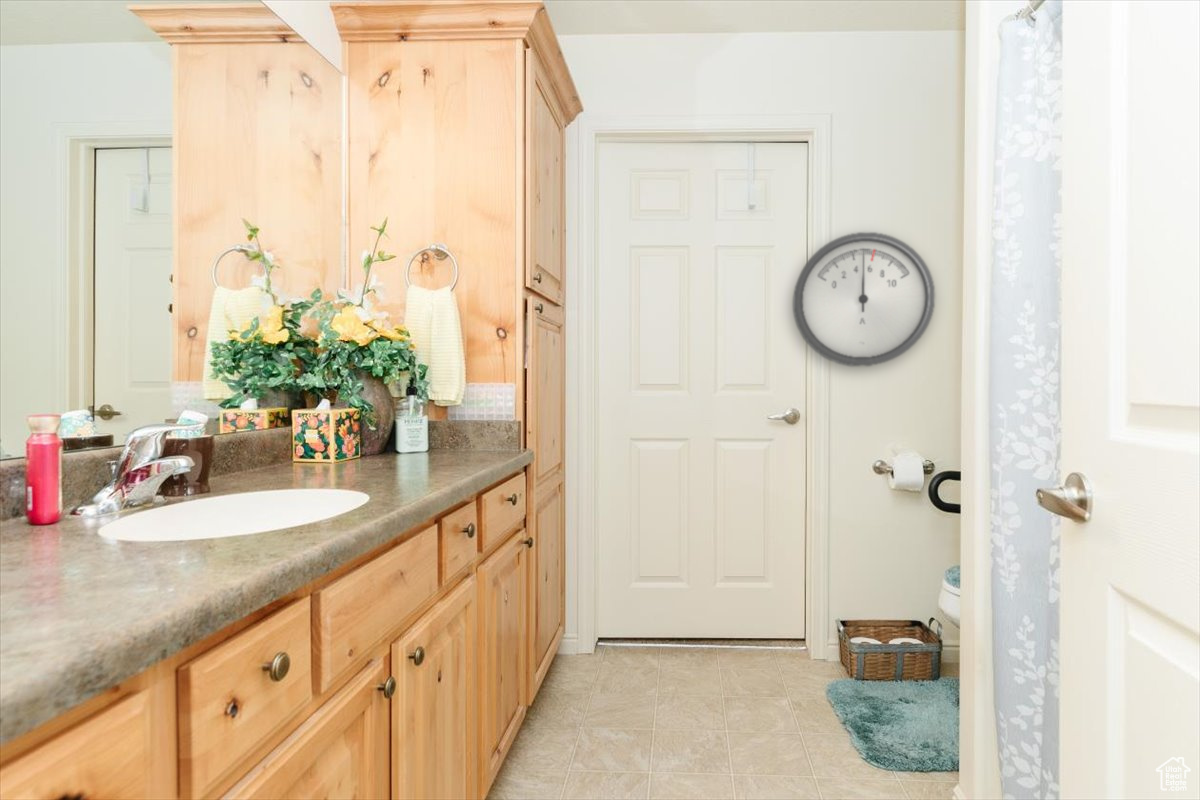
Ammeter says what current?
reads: 5 A
